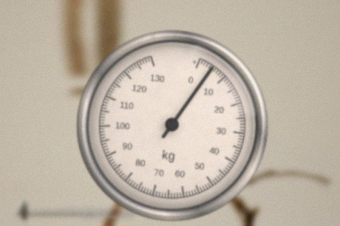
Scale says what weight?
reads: 5 kg
